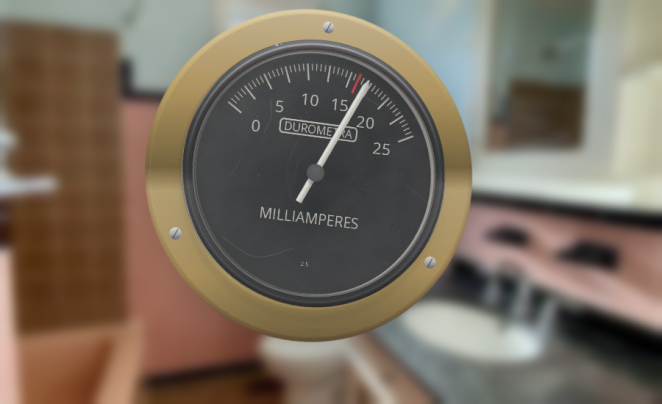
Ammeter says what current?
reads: 17 mA
